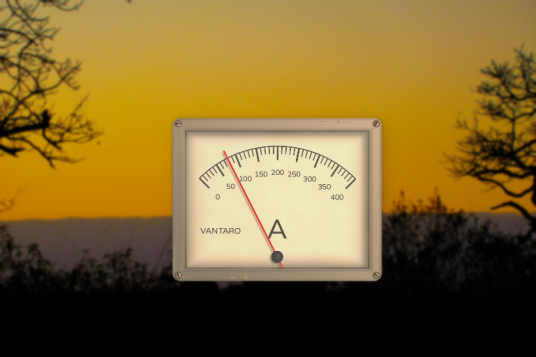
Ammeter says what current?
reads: 80 A
